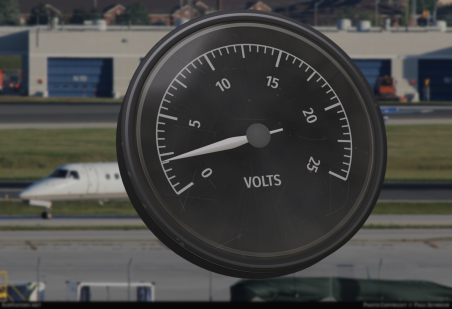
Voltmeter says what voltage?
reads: 2 V
